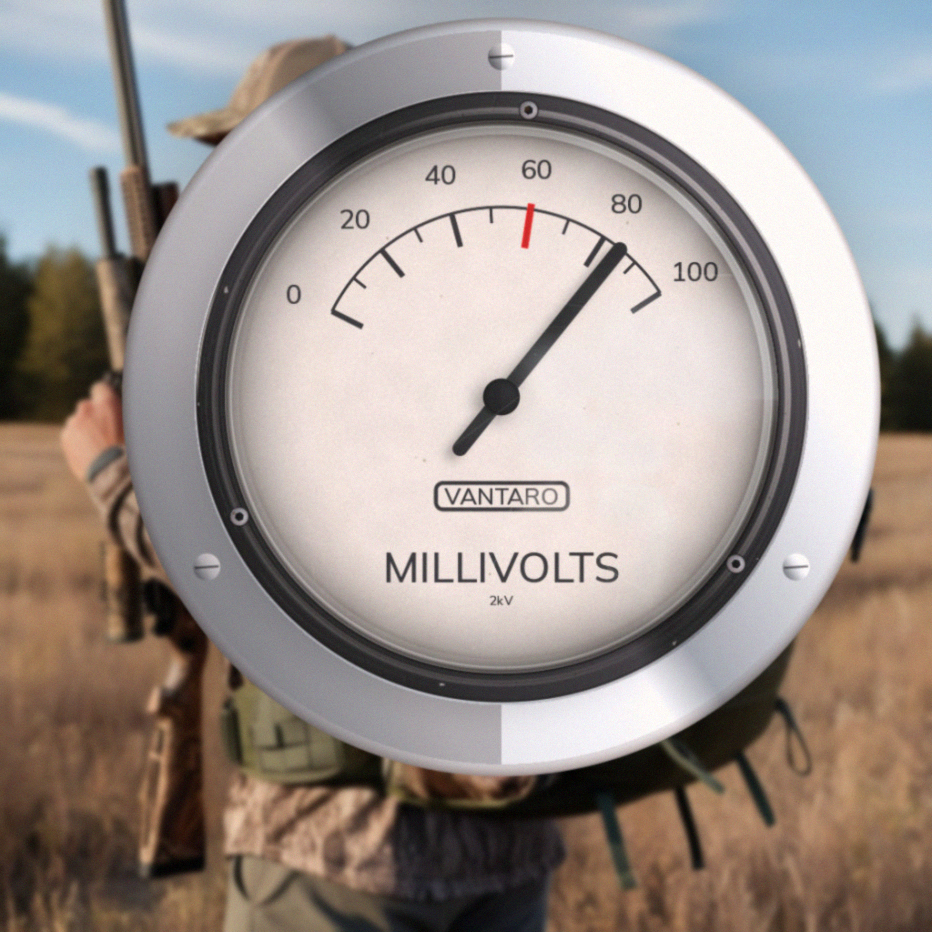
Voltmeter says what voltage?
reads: 85 mV
